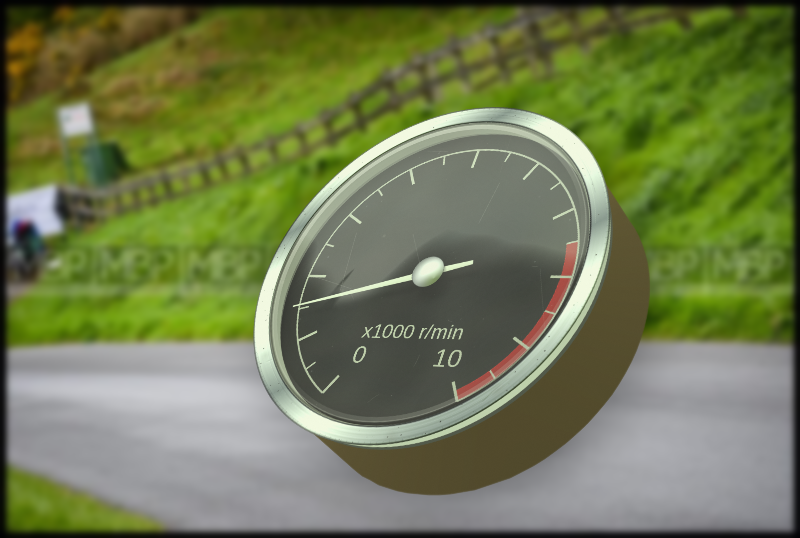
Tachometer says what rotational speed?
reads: 1500 rpm
